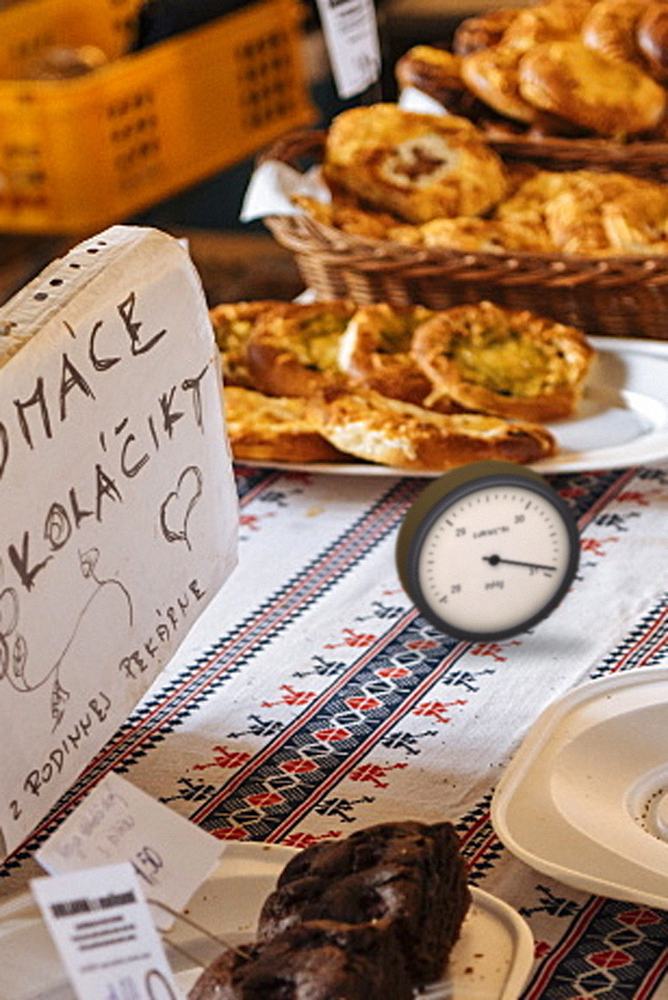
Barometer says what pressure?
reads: 30.9 inHg
